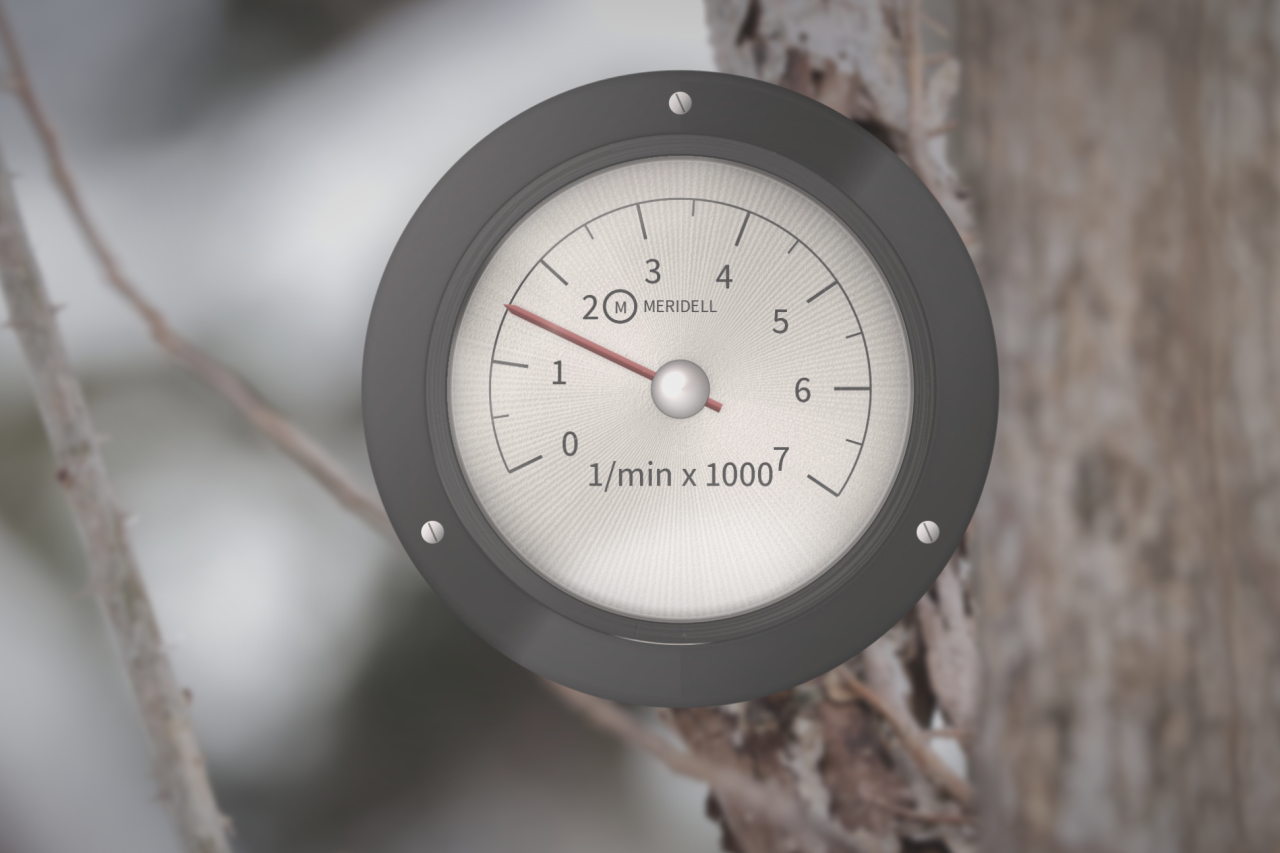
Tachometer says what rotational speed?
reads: 1500 rpm
